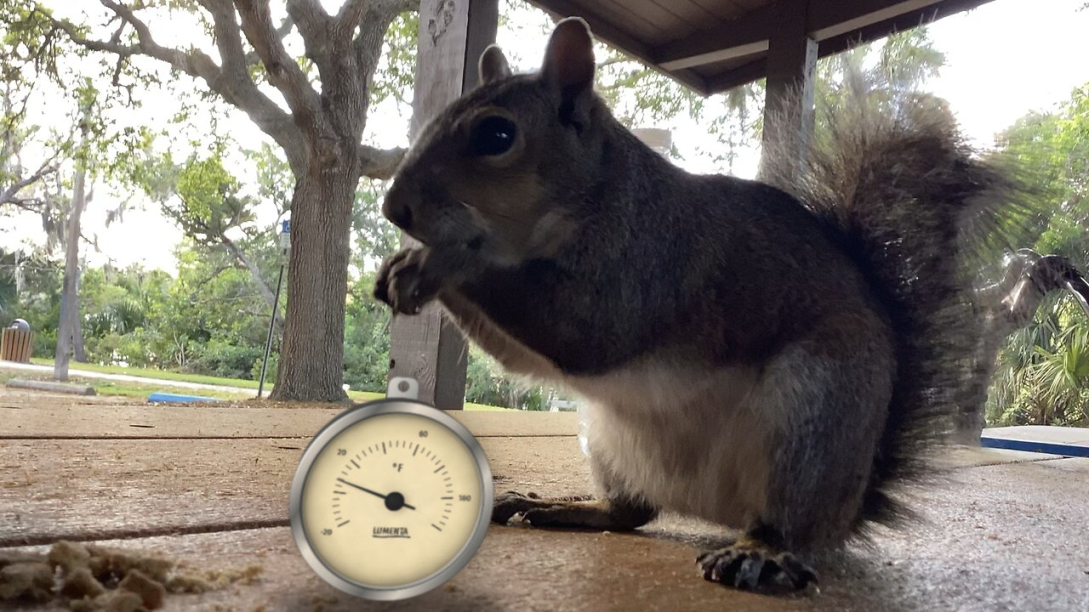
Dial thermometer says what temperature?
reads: 8 °F
